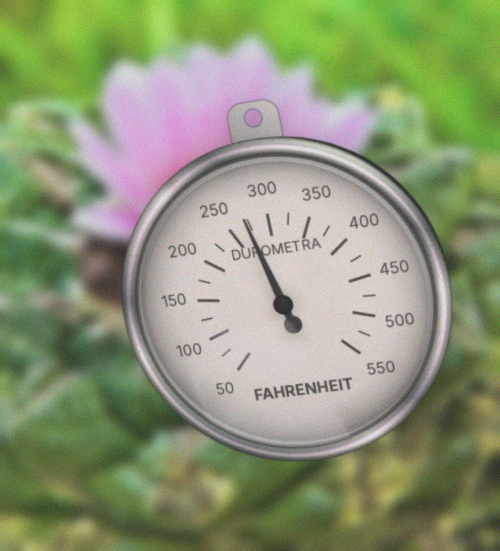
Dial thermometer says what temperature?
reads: 275 °F
